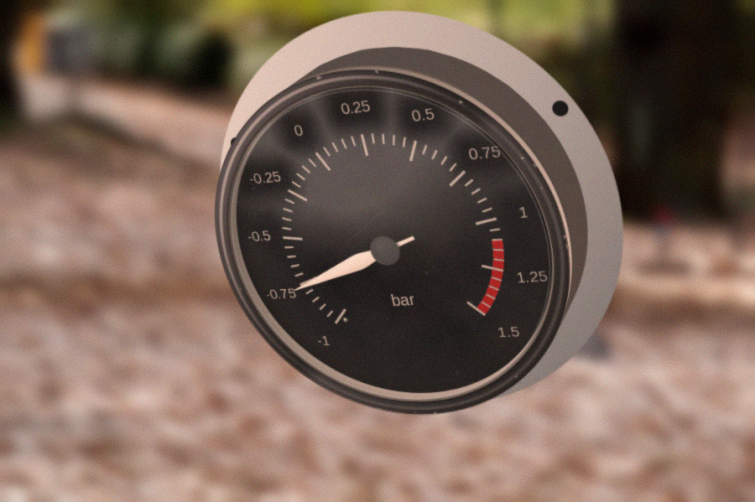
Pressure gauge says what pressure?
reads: -0.75 bar
